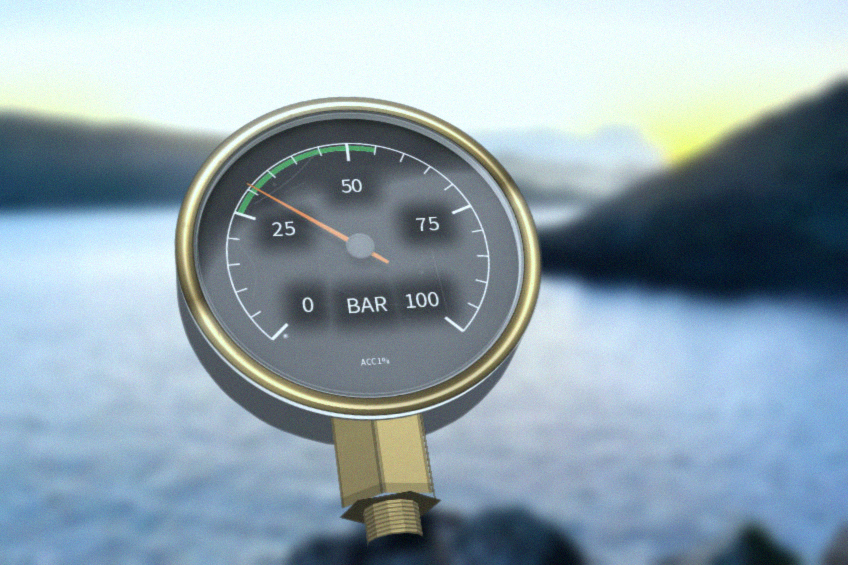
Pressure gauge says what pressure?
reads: 30 bar
